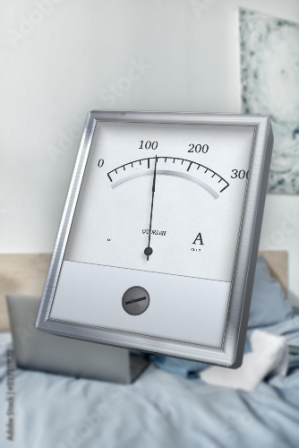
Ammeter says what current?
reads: 120 A
